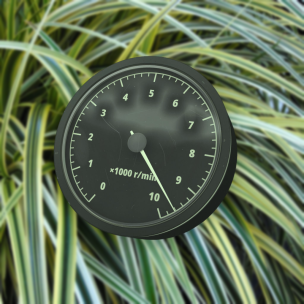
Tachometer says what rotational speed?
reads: 9600 rpm
